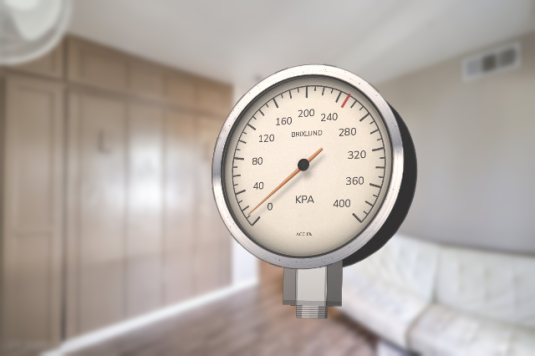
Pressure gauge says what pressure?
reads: 10 kPa
